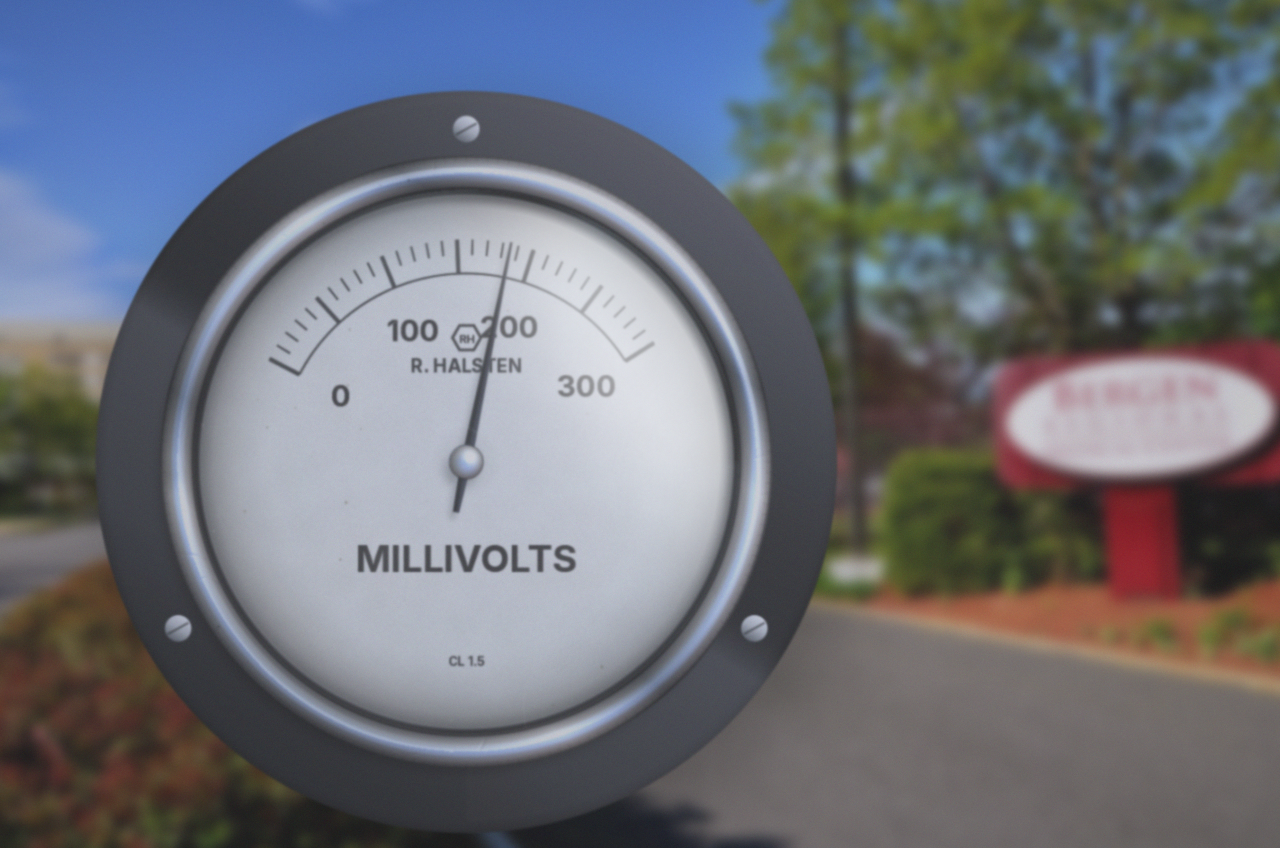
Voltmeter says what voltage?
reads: 185 mV
